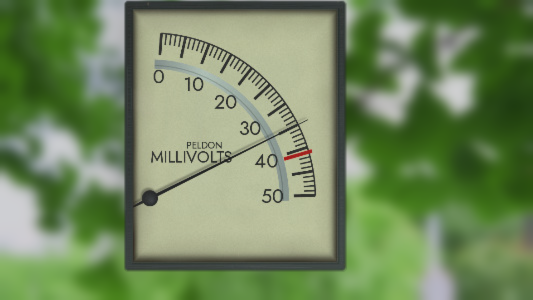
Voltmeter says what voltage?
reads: 35 mV
